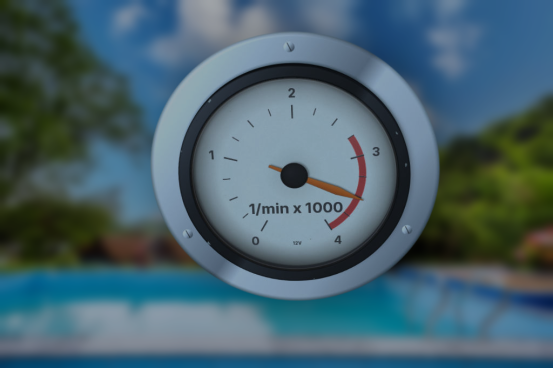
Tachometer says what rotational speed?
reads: 3500 rpm
